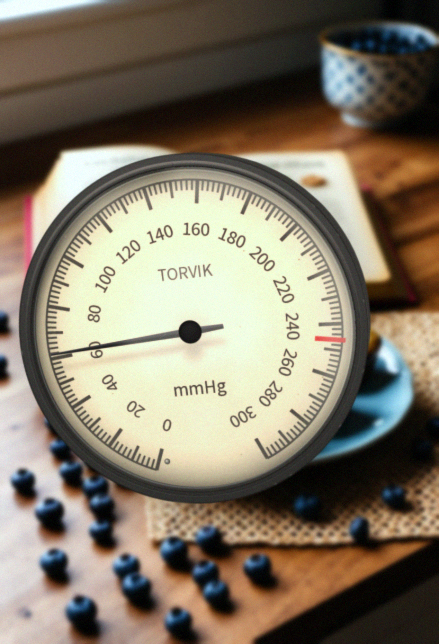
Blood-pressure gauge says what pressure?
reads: 62 mmHg
